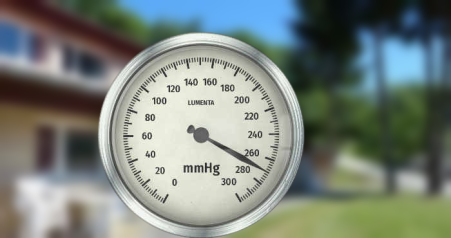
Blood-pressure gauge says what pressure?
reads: 270 mmHg
